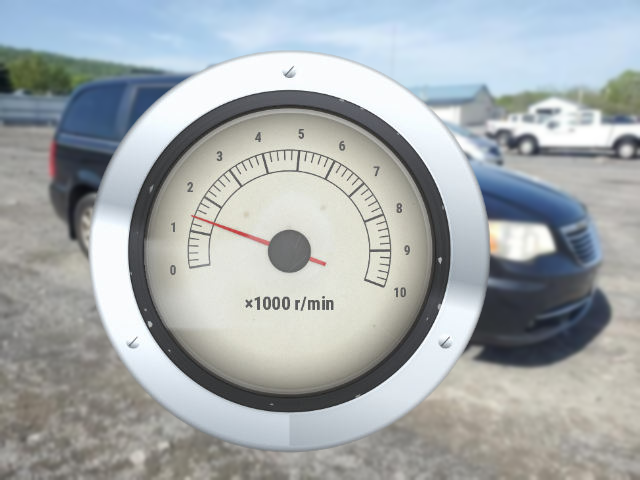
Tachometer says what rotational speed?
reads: 1400 rpm
